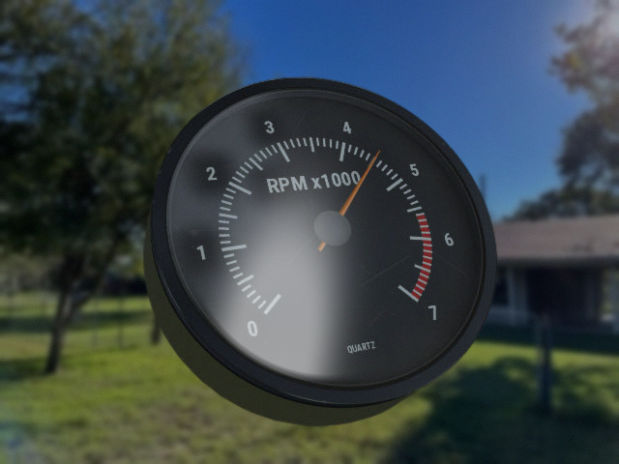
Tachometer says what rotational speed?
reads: 4500 rpm
